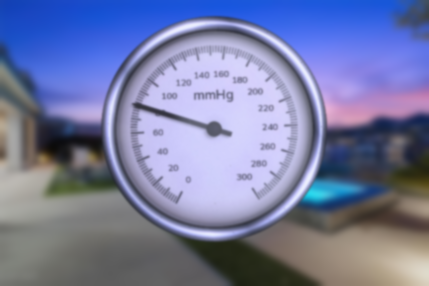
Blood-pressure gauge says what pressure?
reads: 80 mmHg
